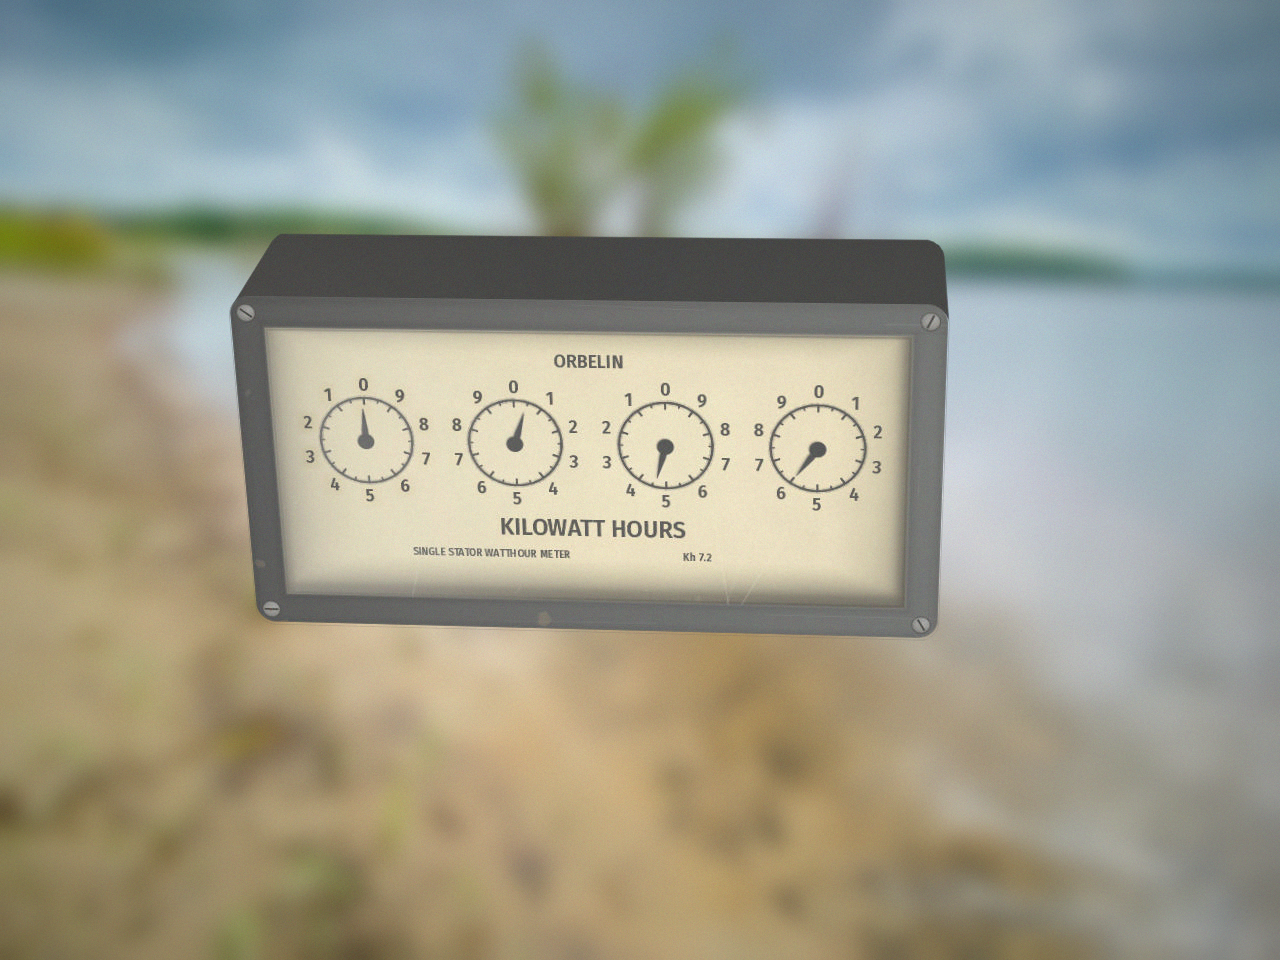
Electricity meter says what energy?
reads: 46 kWh
